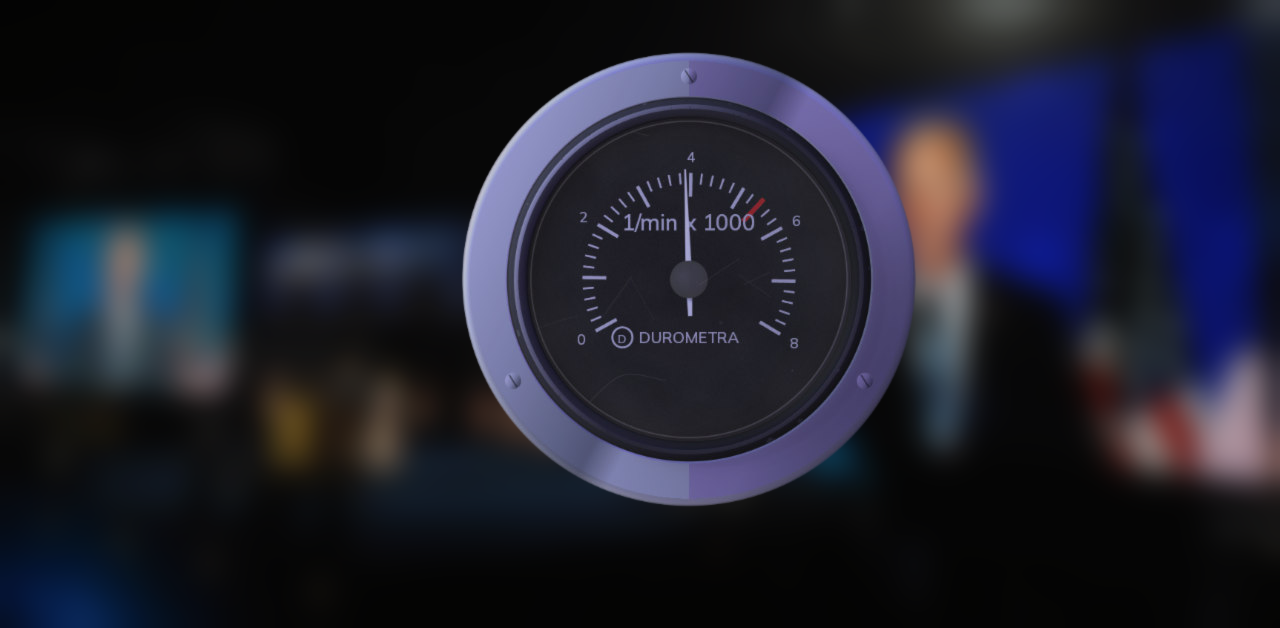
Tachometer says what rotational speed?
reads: 3900 rpm
